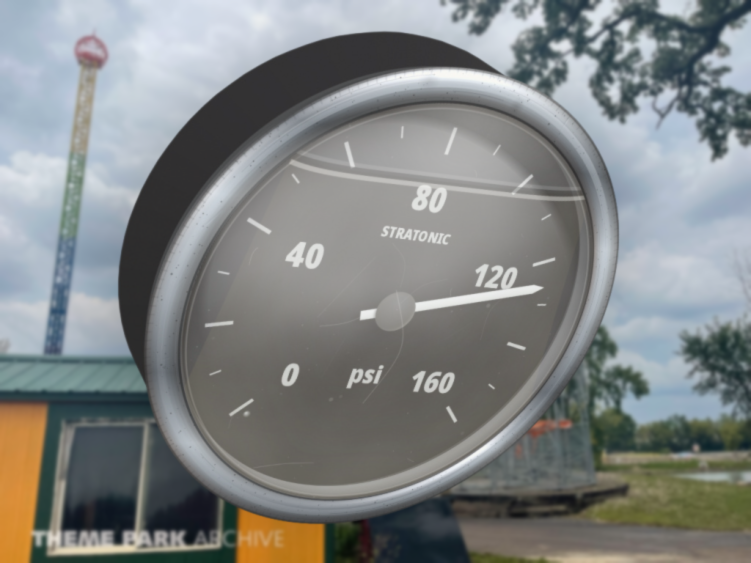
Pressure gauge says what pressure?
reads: 125 psi
